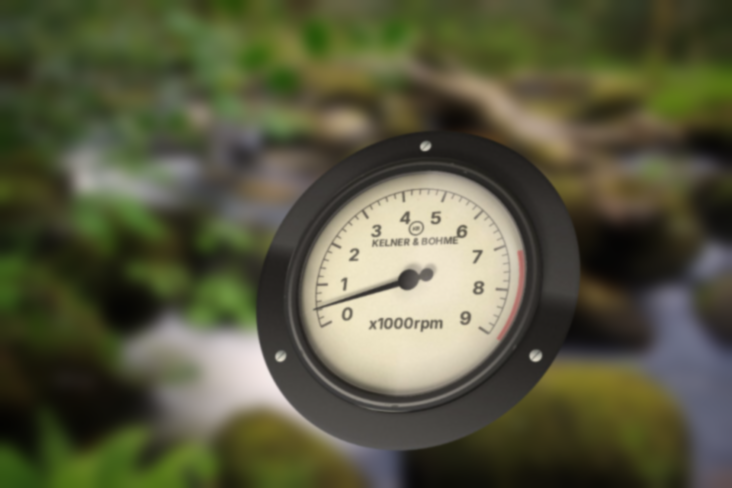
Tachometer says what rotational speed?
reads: 400 rpm
